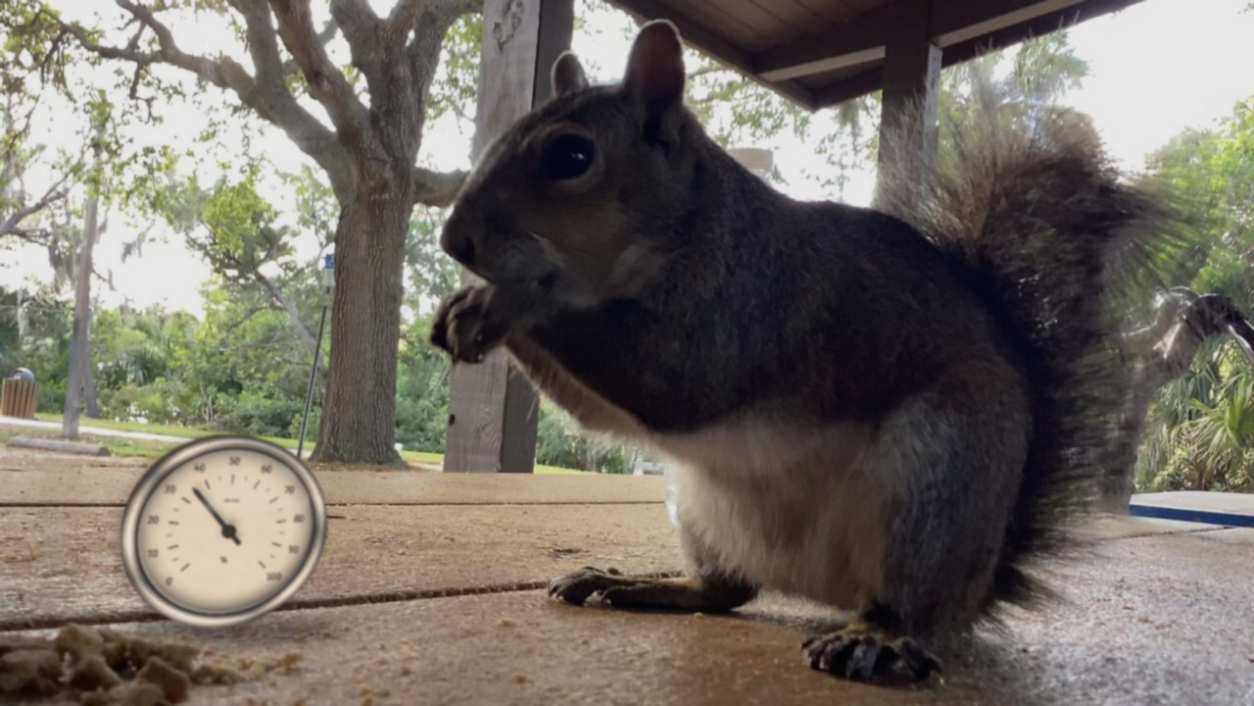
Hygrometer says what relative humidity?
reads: 35 %
